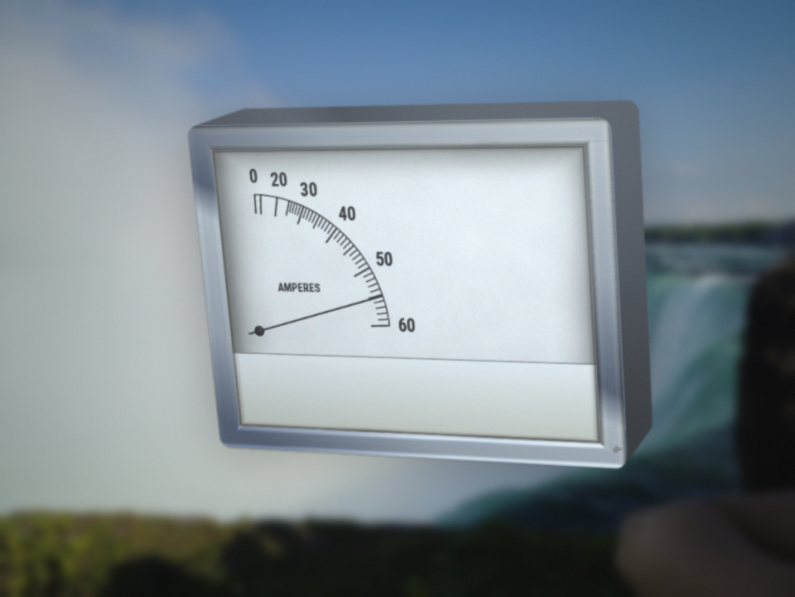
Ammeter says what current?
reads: 55 A
